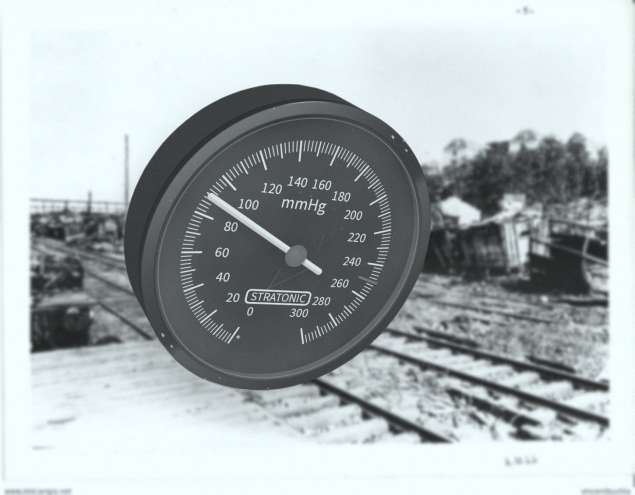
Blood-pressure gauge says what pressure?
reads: 90 mmHg
